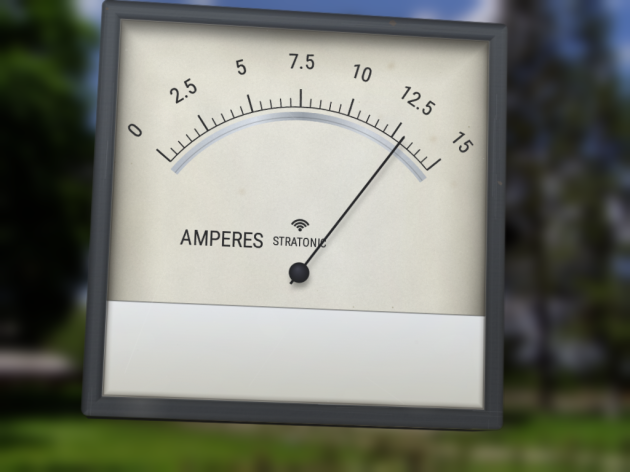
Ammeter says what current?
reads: 13 A
